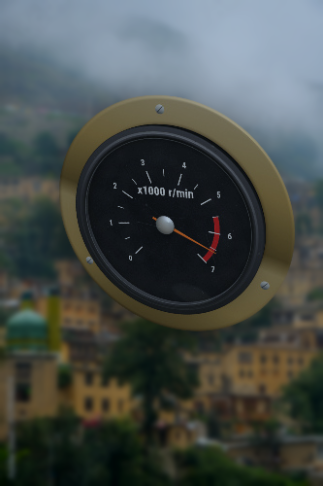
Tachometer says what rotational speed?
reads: 6500 rpm
